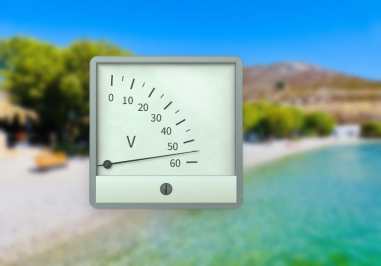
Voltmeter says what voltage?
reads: 55 V
